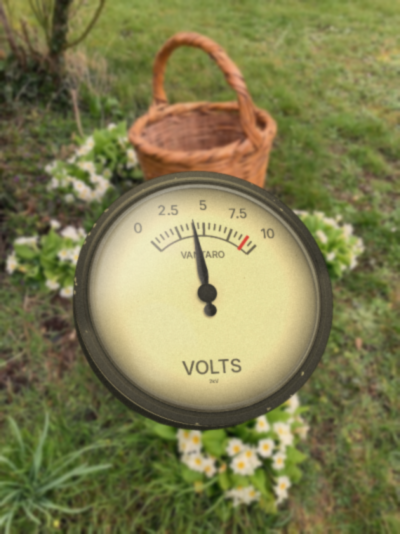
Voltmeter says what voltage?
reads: 4 V
